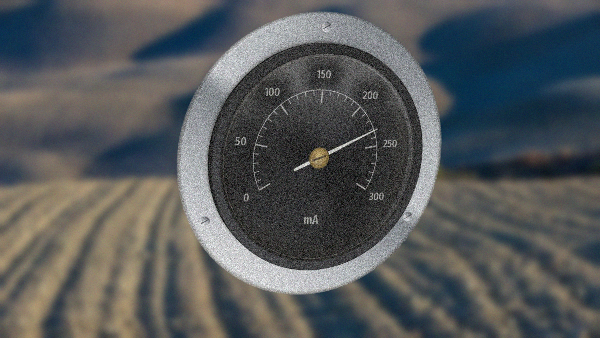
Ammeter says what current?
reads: 230 mA
